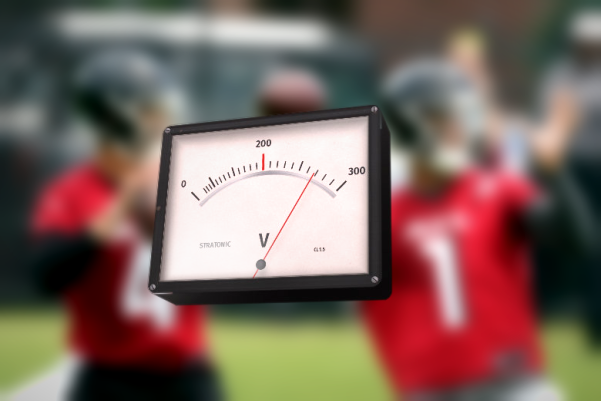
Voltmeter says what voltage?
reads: 270 V
